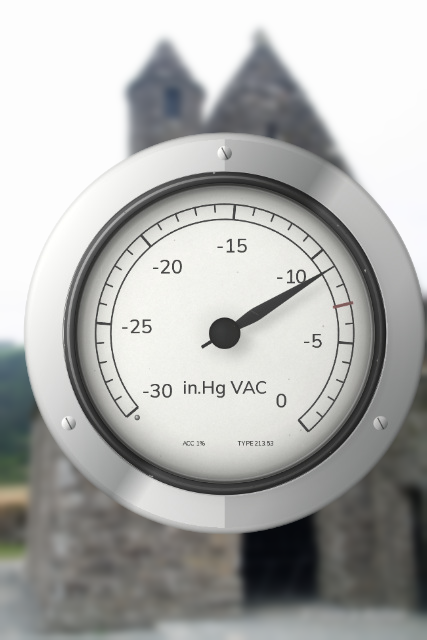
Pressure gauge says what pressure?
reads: -9 inHg
